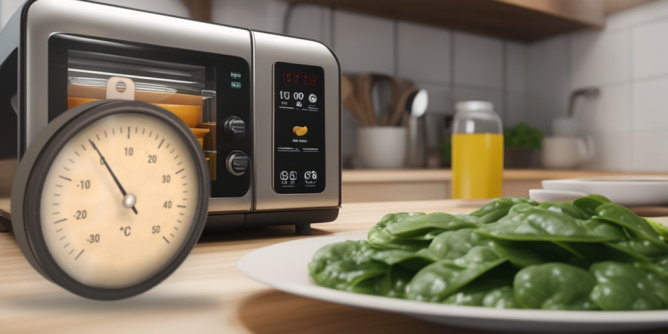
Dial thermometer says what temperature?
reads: 0 °C
